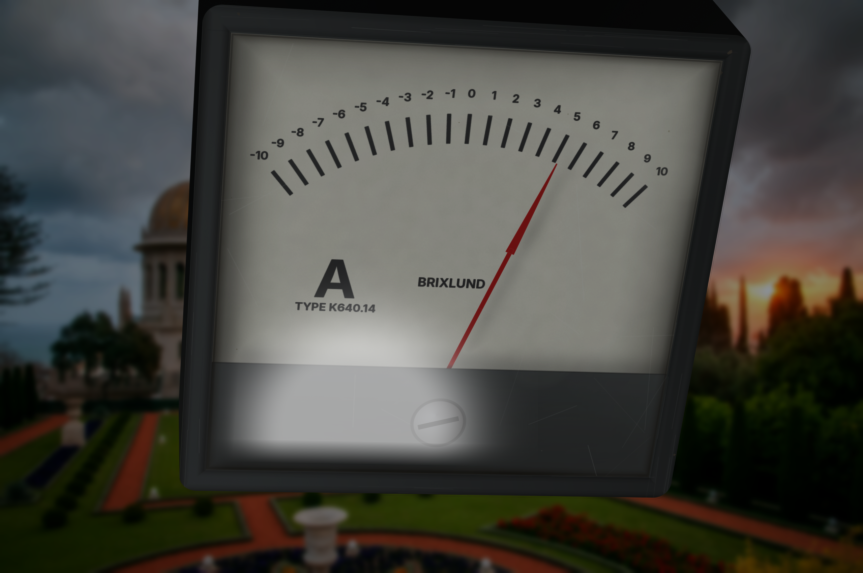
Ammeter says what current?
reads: 5 A
